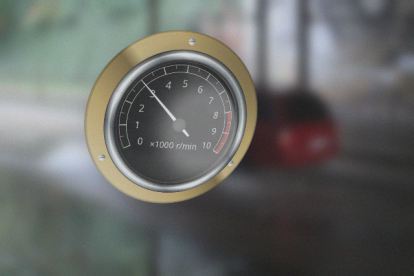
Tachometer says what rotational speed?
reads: 3000 rpm
